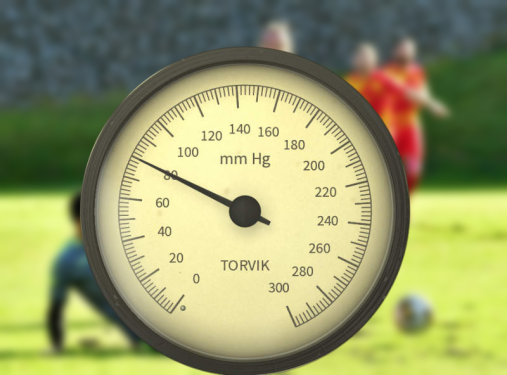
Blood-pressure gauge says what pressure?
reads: 80 mmHg
